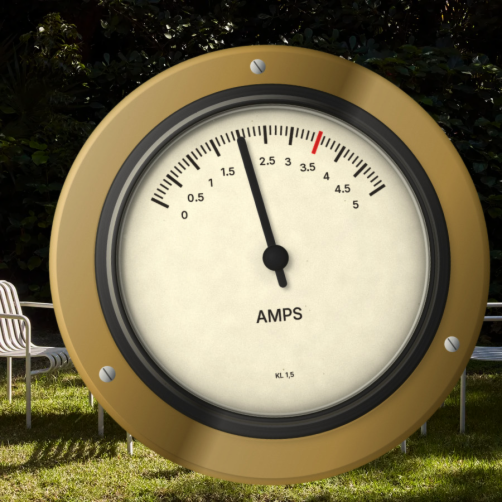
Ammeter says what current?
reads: 2 A
